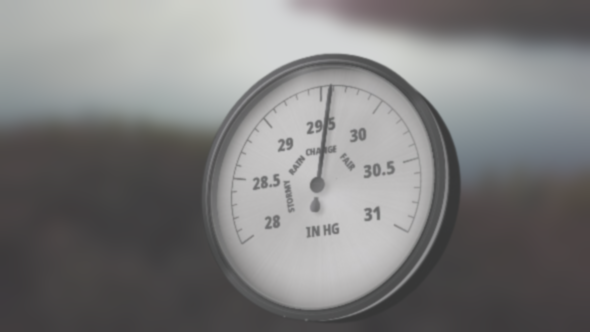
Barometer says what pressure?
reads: 29.6 inHg
